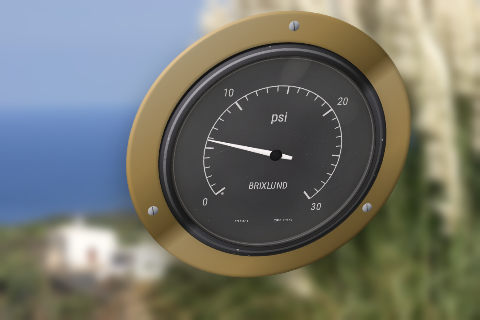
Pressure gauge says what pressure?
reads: 6 psi
